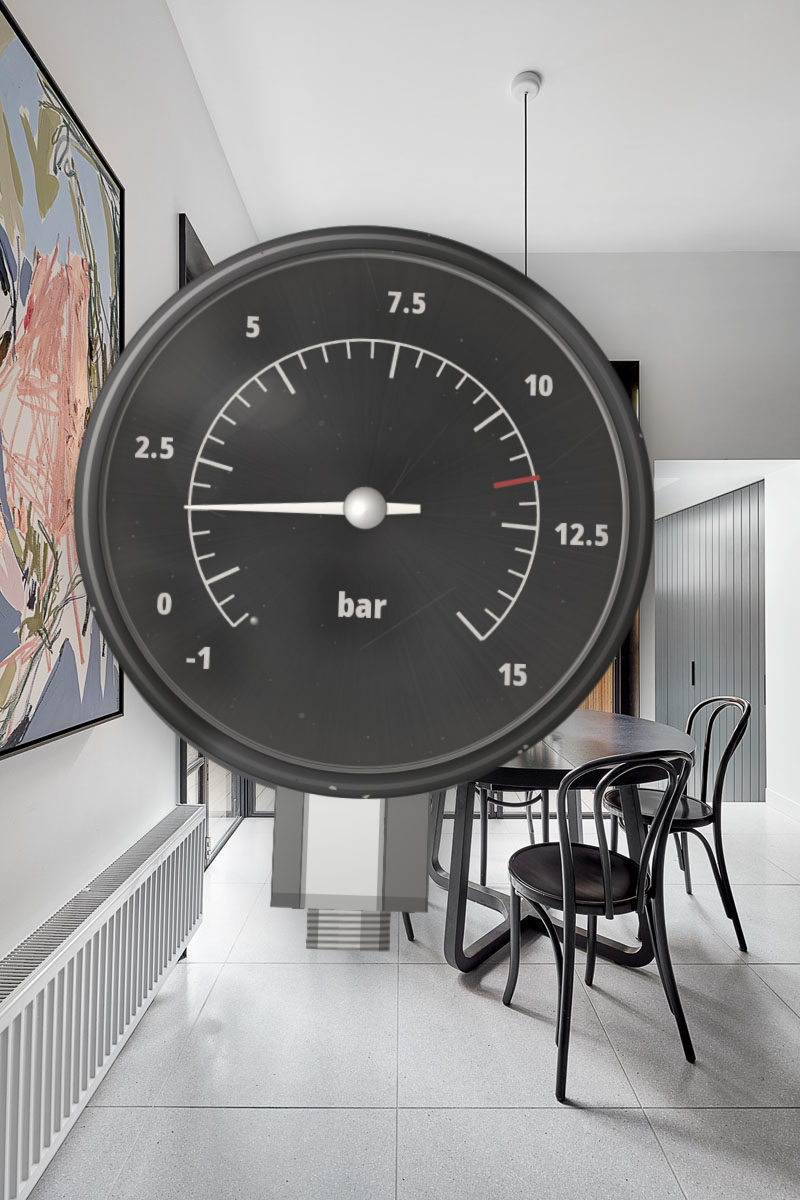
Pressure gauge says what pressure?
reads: 1.5 bar
